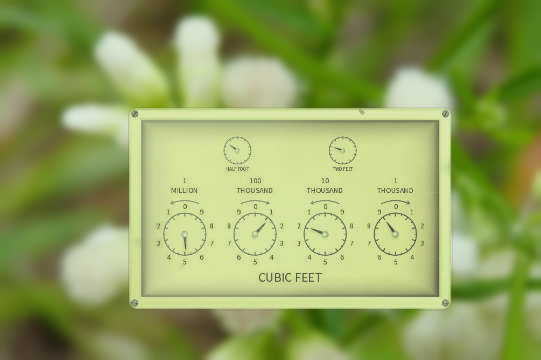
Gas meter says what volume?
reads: 511900 ft³
